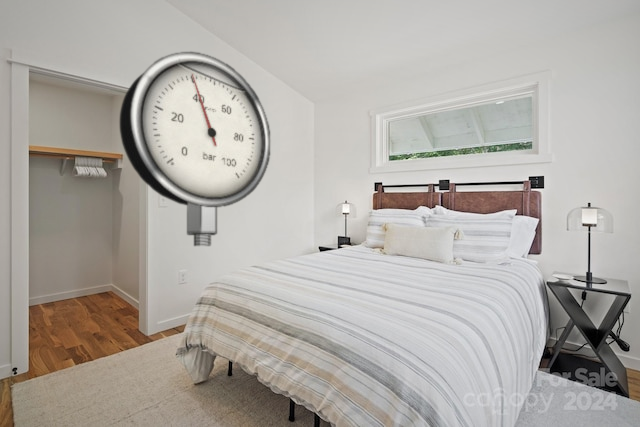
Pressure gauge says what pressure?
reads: 40 bar
